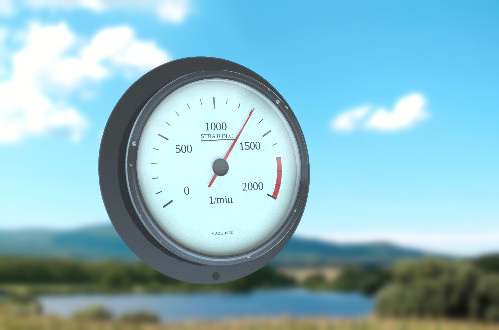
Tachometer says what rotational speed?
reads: 1300 rpm
